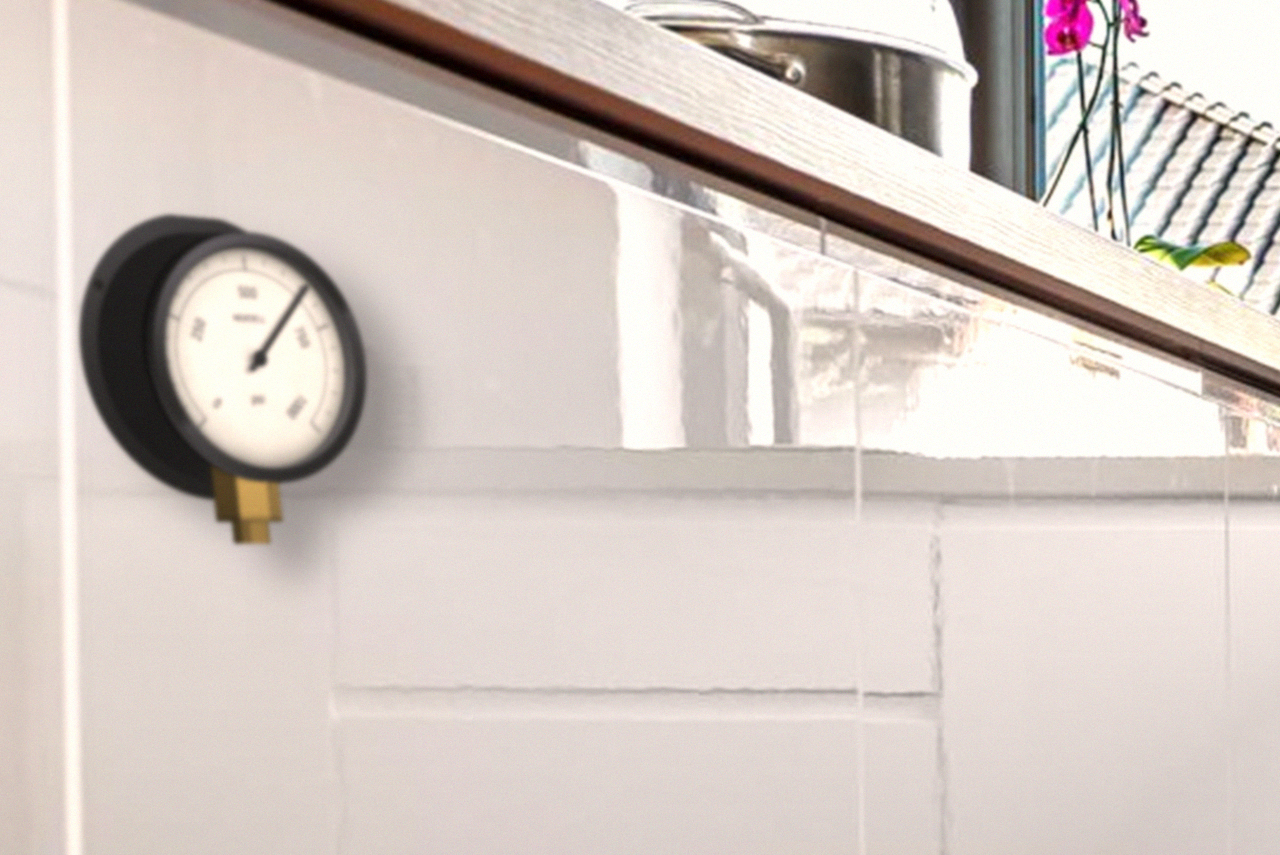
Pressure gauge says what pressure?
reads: 650 psi
